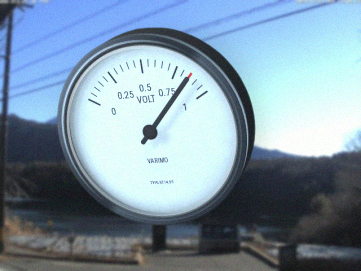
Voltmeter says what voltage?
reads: 0.85 V
